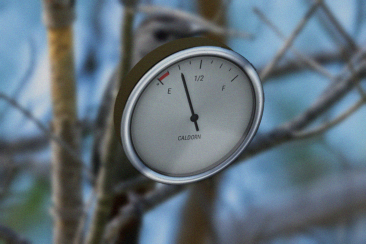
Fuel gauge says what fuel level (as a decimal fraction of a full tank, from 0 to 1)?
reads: 0.25
